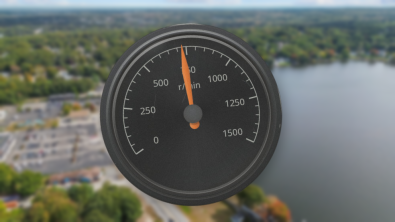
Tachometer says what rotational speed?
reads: 725 rpm
